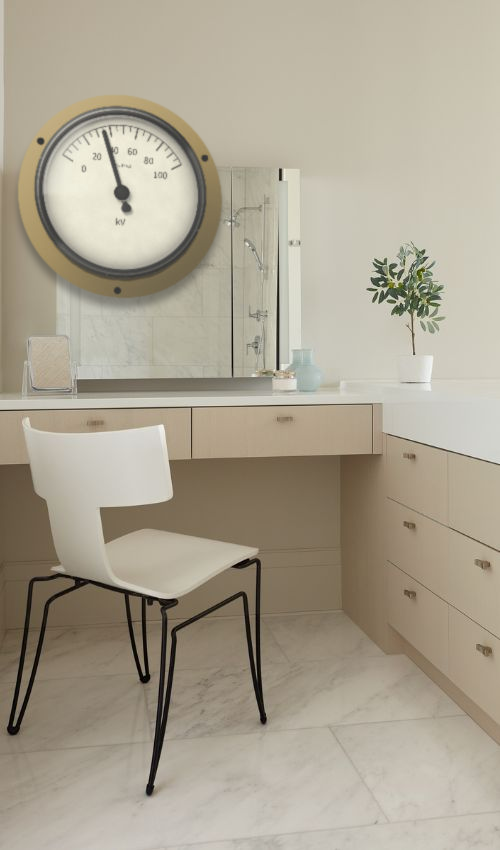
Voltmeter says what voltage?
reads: 35 kV
